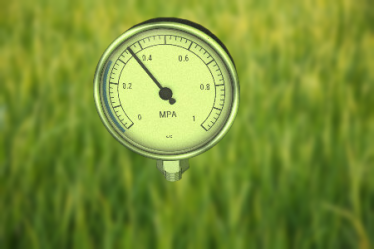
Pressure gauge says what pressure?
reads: 0.36 MPa
